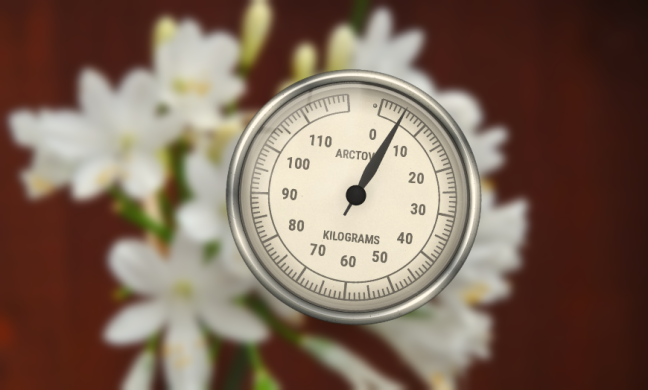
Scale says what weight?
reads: 5 kg
